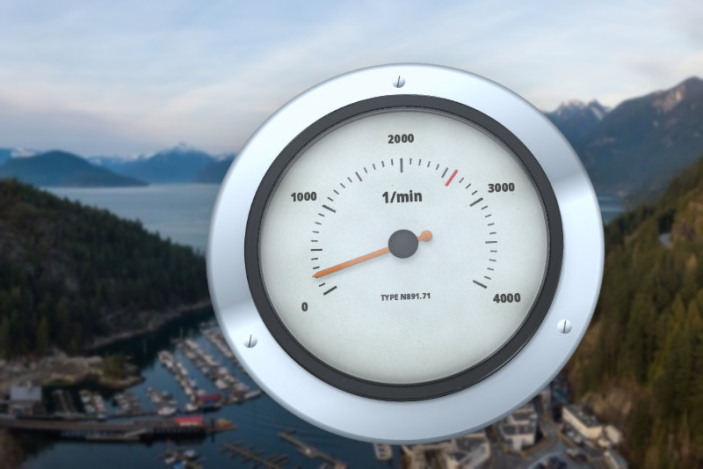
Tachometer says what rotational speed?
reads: 200 rpm
